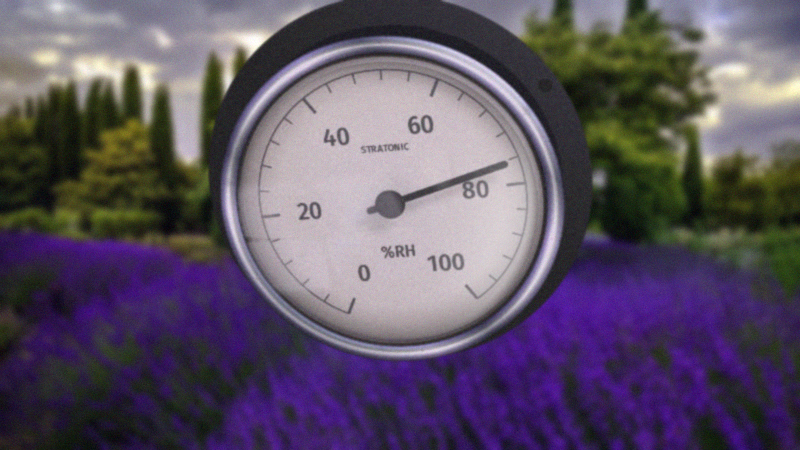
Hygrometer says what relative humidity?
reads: 76 %
